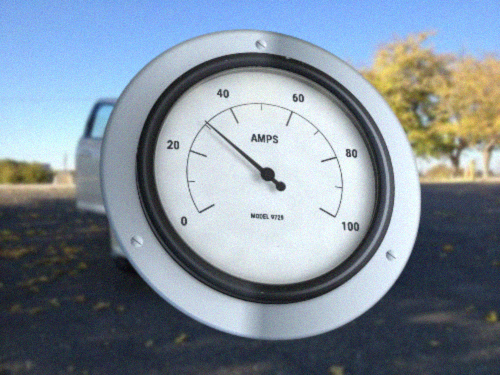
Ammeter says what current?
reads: 30 A
